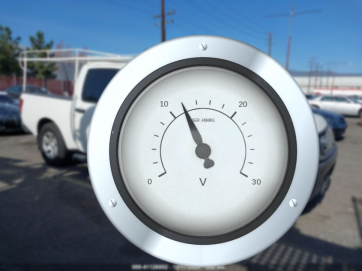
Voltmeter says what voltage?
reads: 12 V
